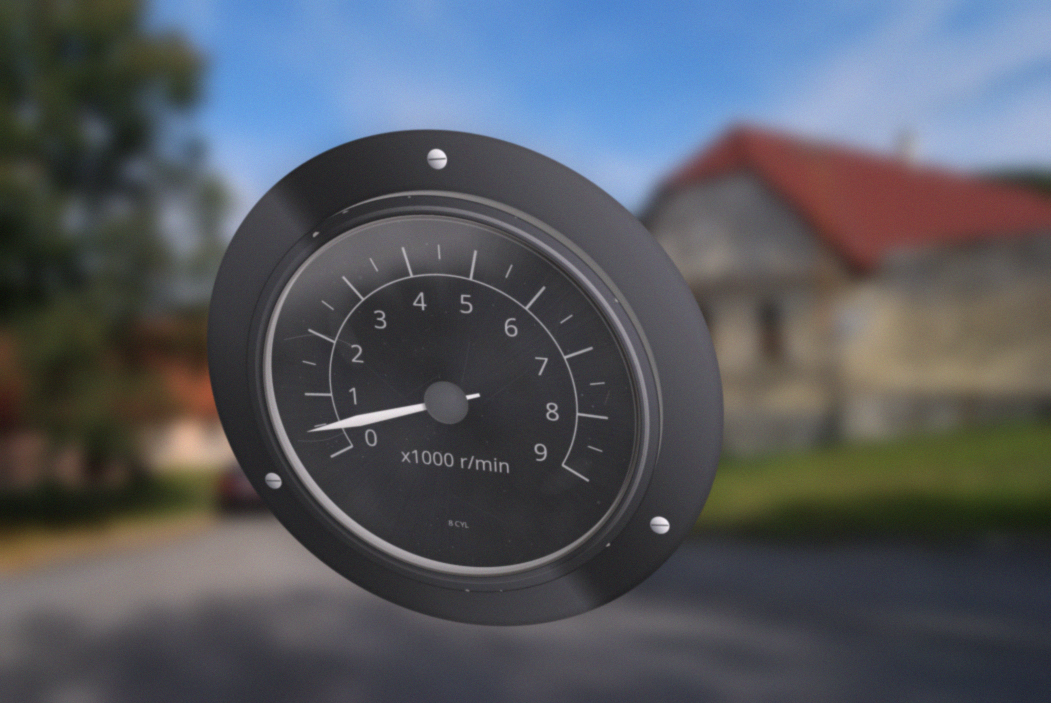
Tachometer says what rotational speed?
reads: 500 rpm
